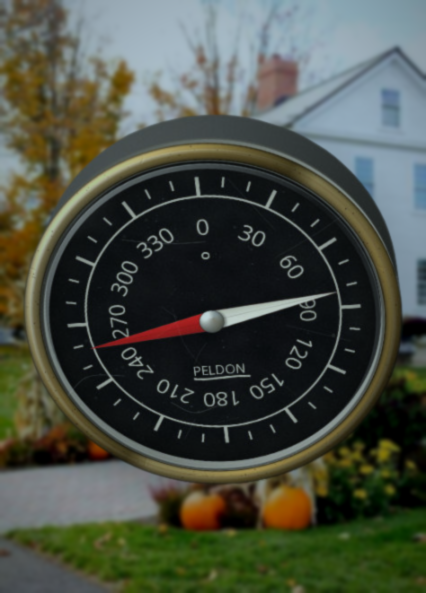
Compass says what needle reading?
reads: 260 °
